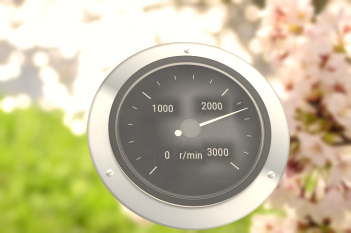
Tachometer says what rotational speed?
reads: 2300 rpm
